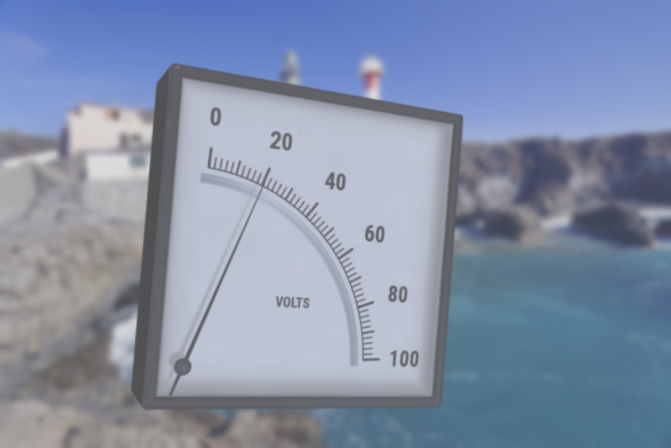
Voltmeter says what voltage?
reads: 20 V
